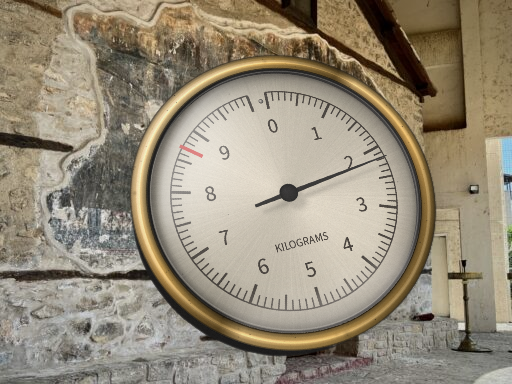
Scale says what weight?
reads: 2.2 kg
